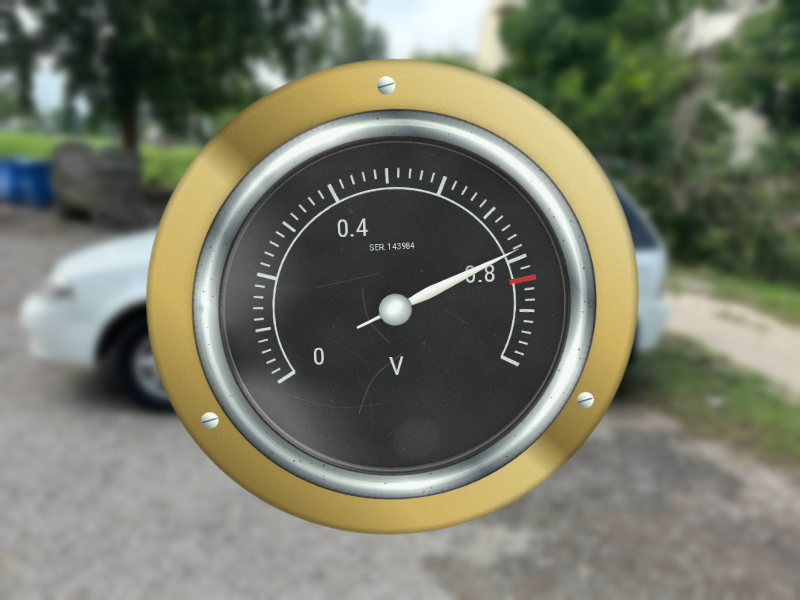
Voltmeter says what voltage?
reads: 0.78 V
